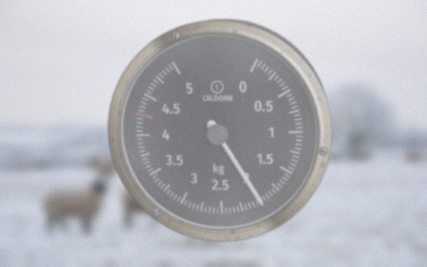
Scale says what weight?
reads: 2 kg
